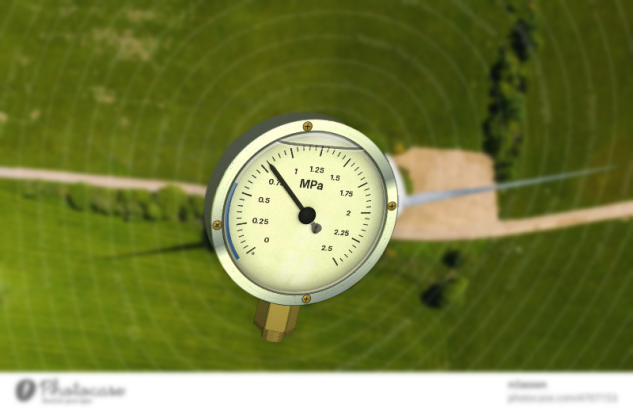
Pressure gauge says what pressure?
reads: 0.8 MPa
